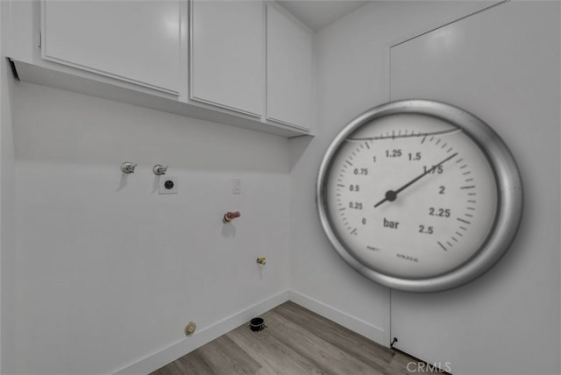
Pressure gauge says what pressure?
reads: 1.75 bar
